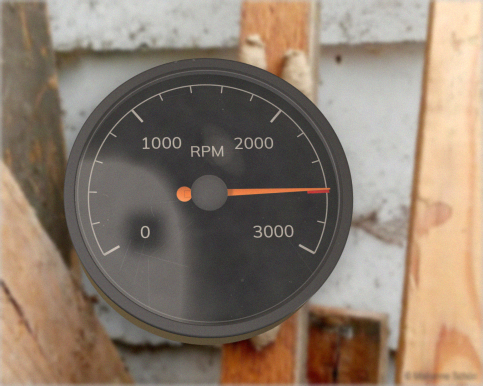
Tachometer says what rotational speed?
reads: 2600 rpm
